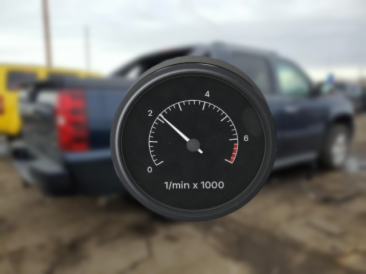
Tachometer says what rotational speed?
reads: 2200 rpm
